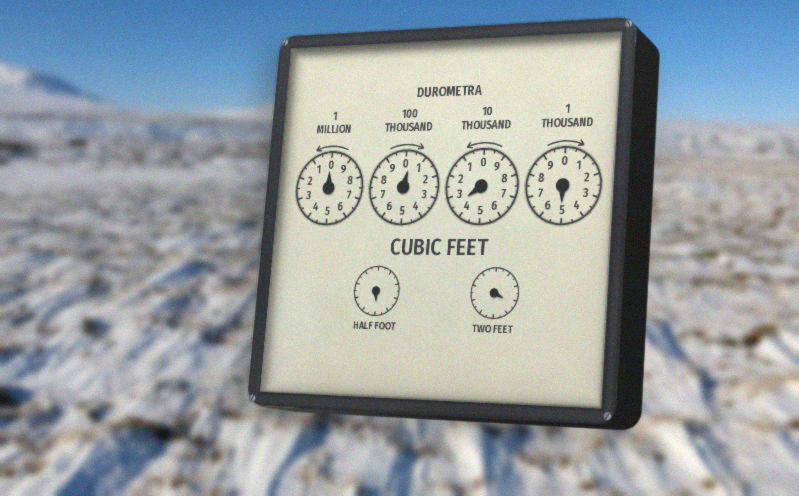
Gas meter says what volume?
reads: 3500 ft³
